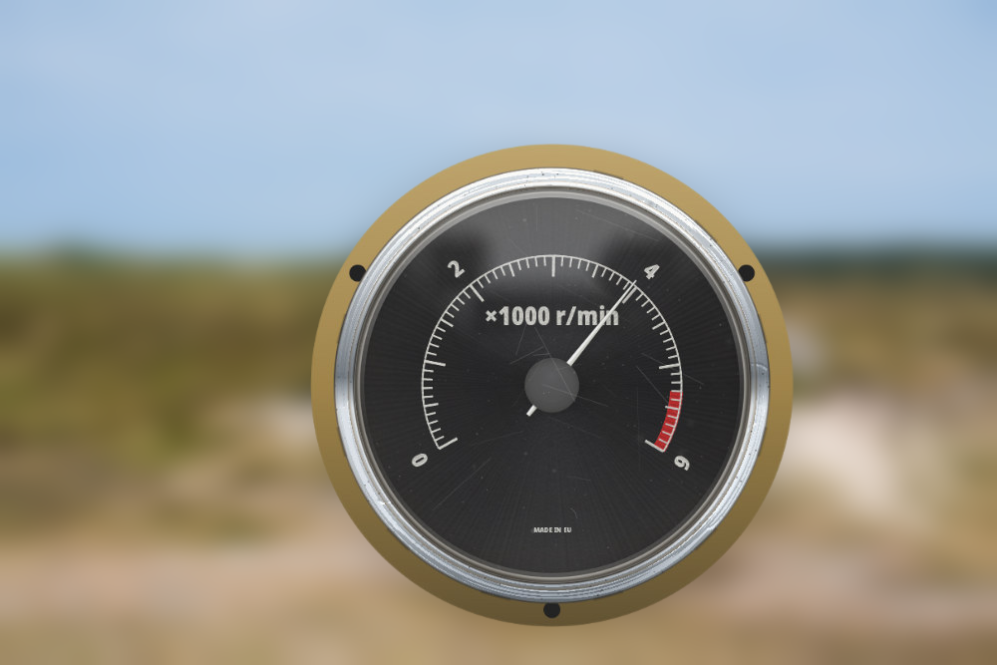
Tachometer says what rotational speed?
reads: 3950 rpm
